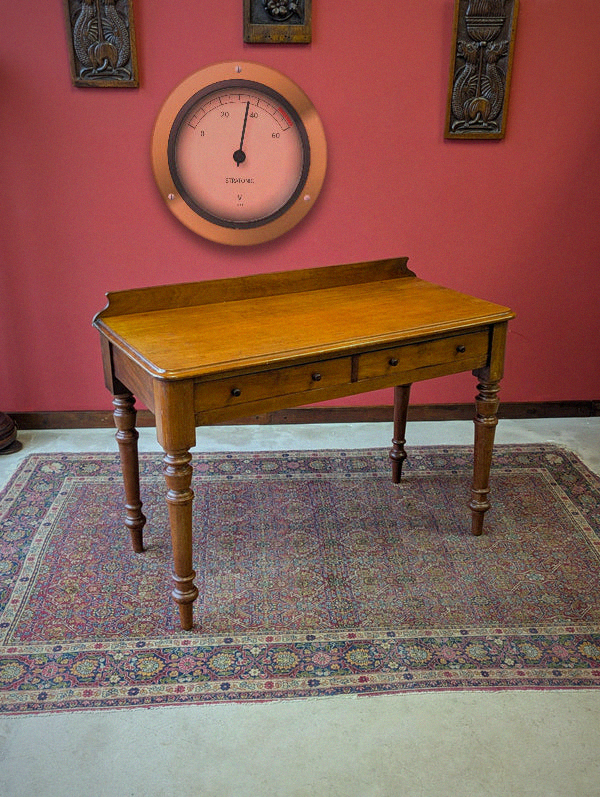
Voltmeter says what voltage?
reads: 35 V
